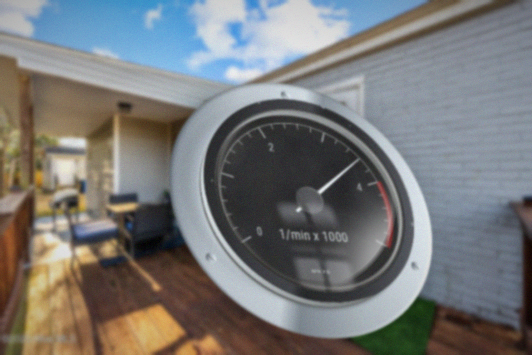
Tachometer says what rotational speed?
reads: 3600 rpm
